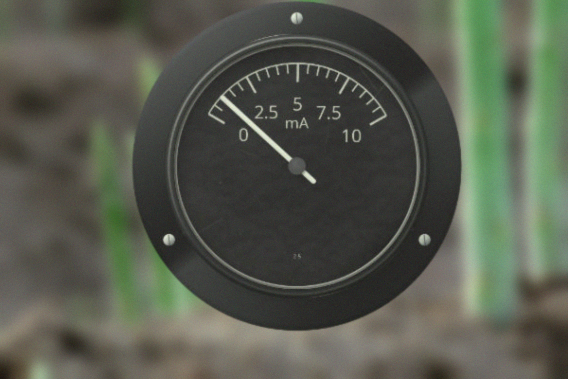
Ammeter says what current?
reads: 1 mA
